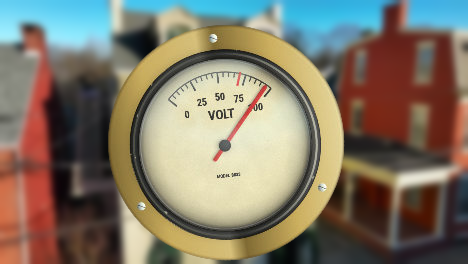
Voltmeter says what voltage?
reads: 95 V
